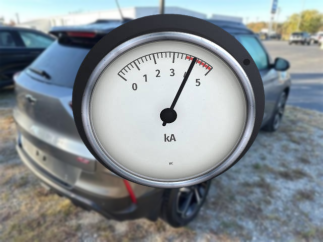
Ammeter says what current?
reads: 4 kA
